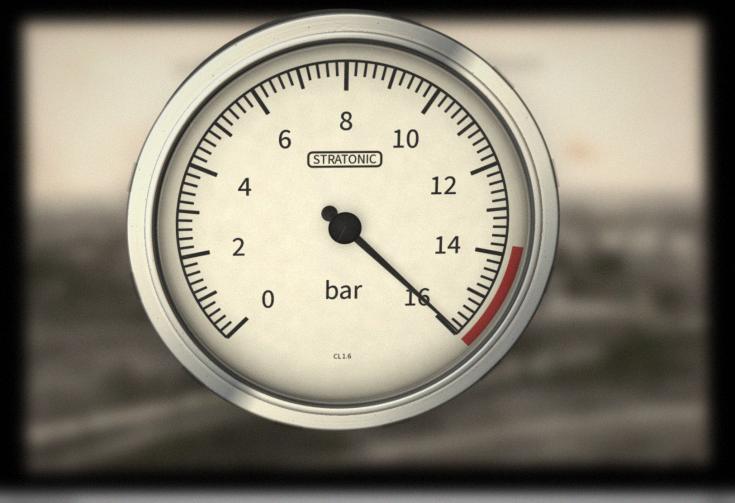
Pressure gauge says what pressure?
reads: 15.9 bar
